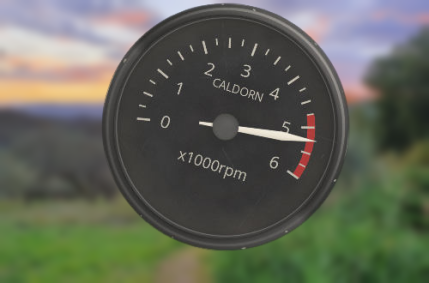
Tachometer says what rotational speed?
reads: 5250 rpm
